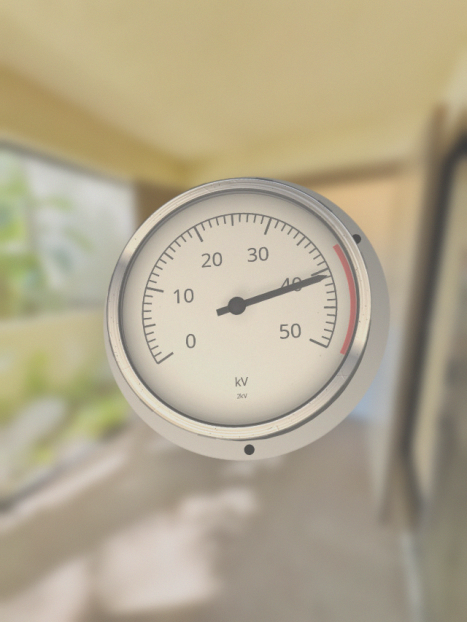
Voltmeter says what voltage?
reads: 41 kV
